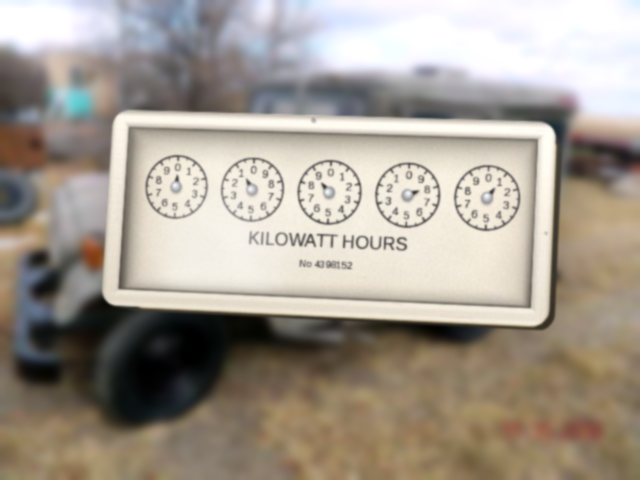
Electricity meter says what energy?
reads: 881 kWh
